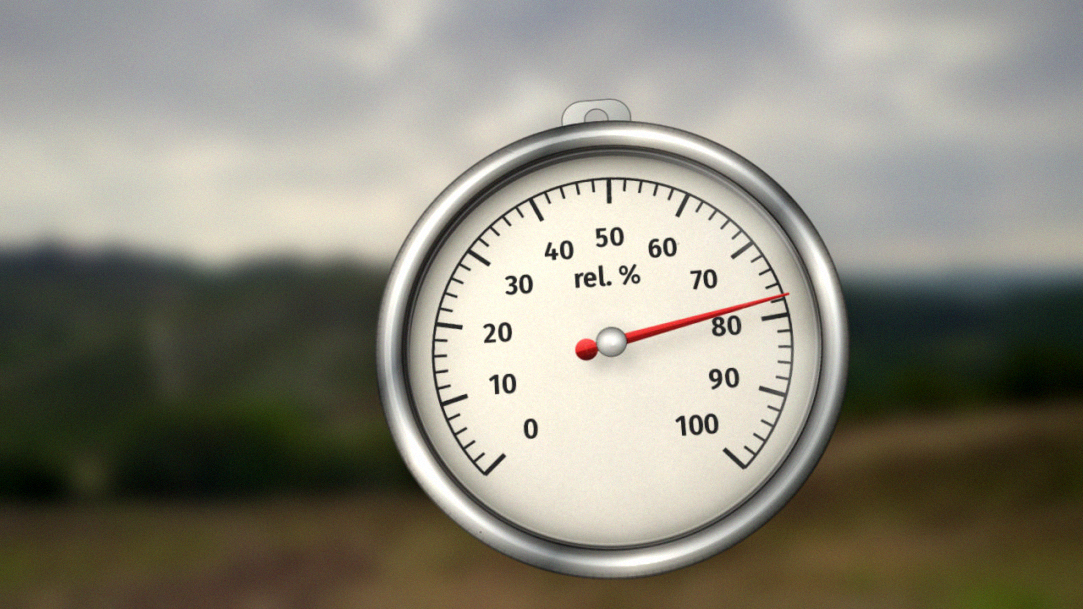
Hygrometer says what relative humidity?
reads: 78 %
